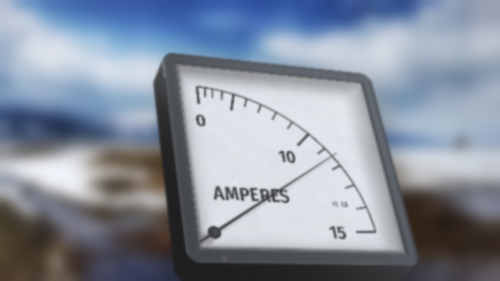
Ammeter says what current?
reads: 11.5 A
